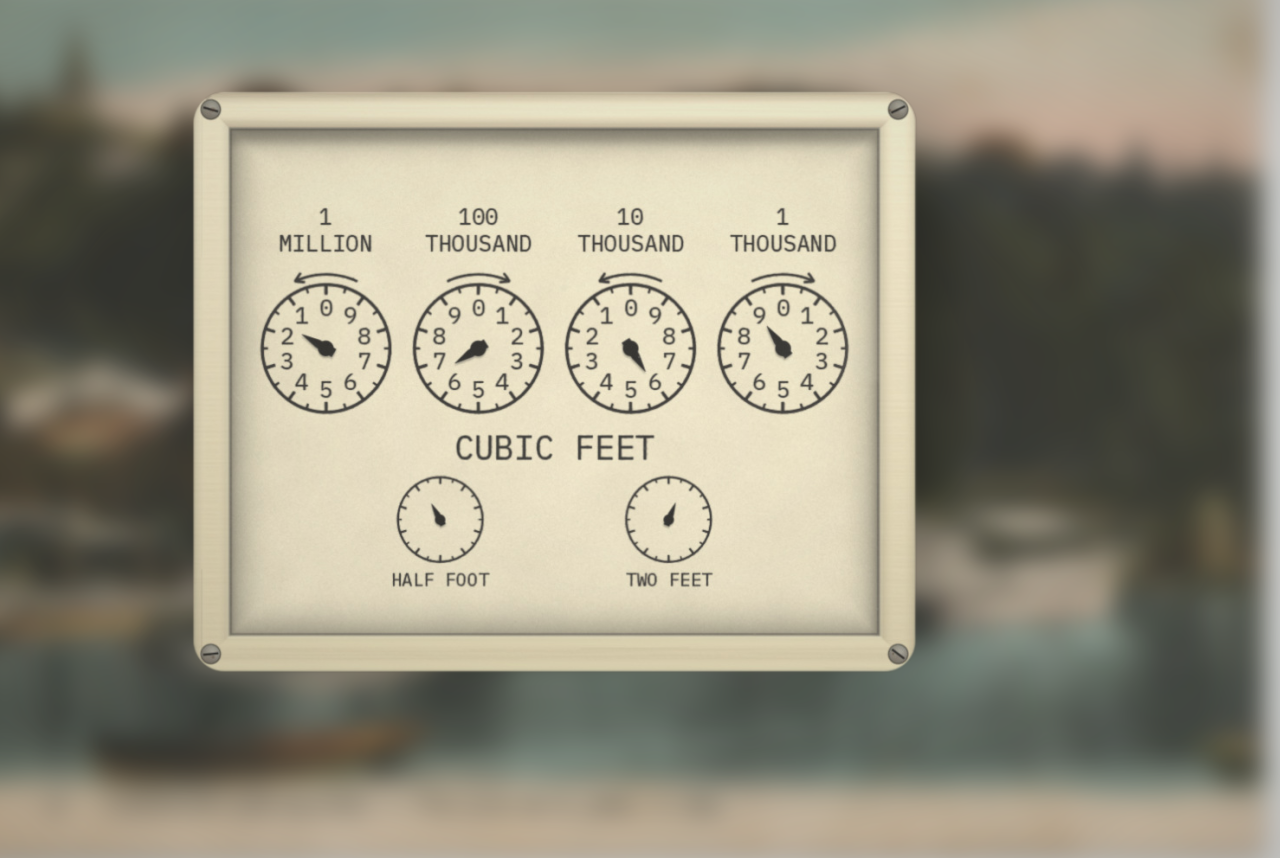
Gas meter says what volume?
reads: 165900 ft³
